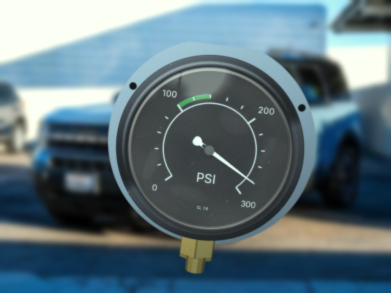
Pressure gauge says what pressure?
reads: 280 psi
